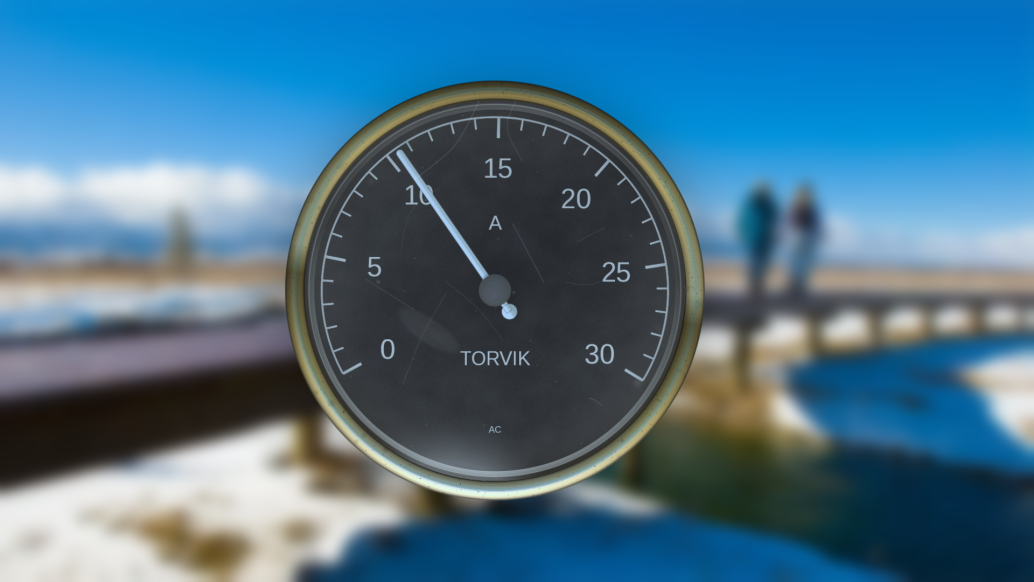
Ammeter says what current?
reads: 10.5 A
